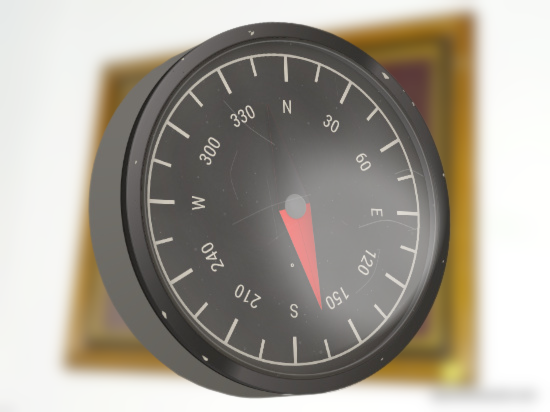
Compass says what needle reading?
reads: 165 °
